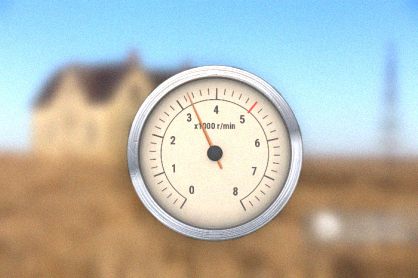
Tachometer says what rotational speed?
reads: 3300 rpm
